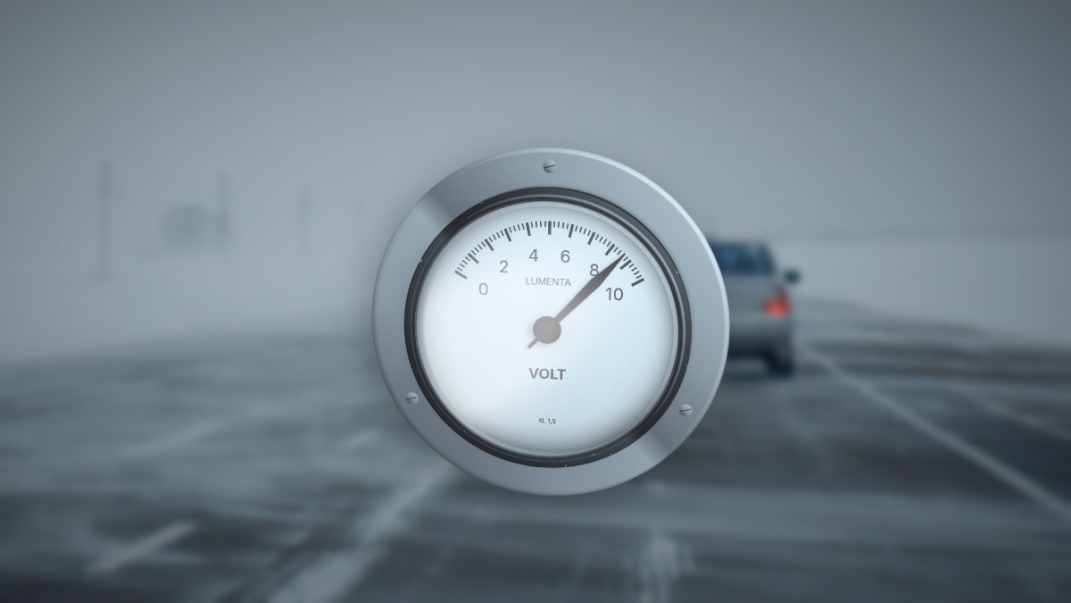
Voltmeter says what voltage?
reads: 8.6 V
